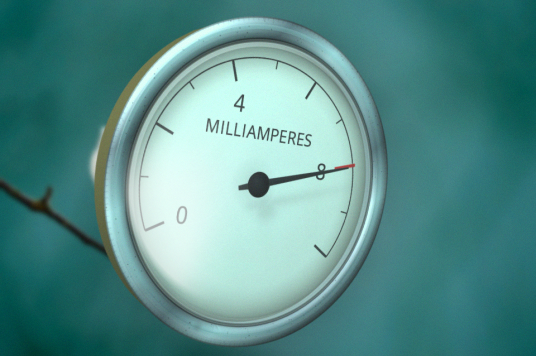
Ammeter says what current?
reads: 8 mA
